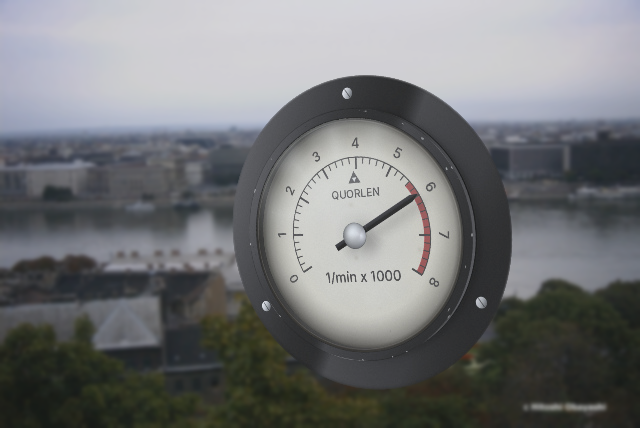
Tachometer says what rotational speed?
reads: 6000 rpm
